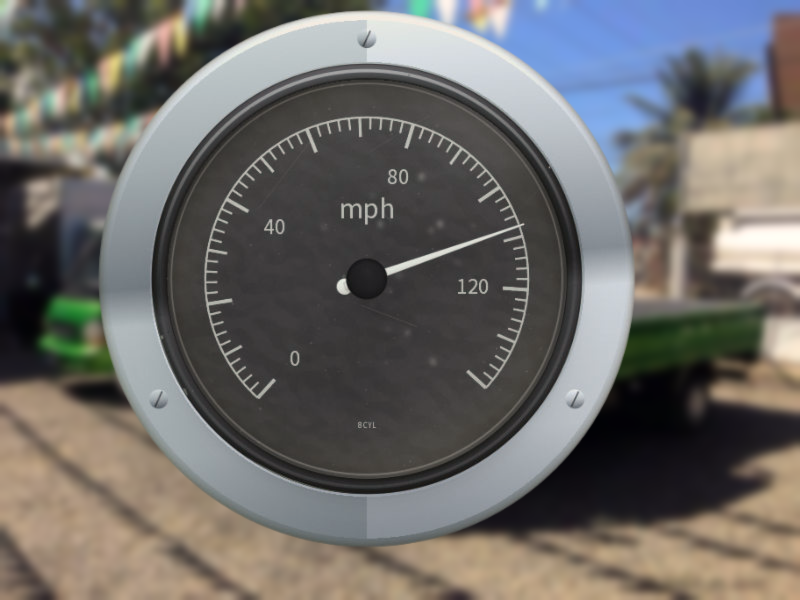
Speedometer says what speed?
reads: 108 mph
